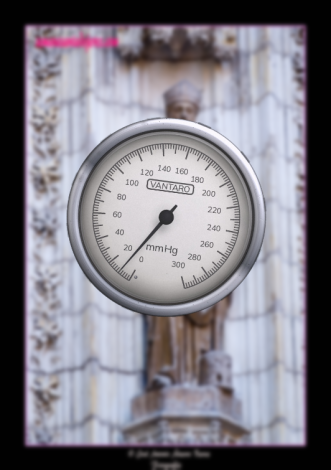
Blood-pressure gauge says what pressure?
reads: 10 mmHg
